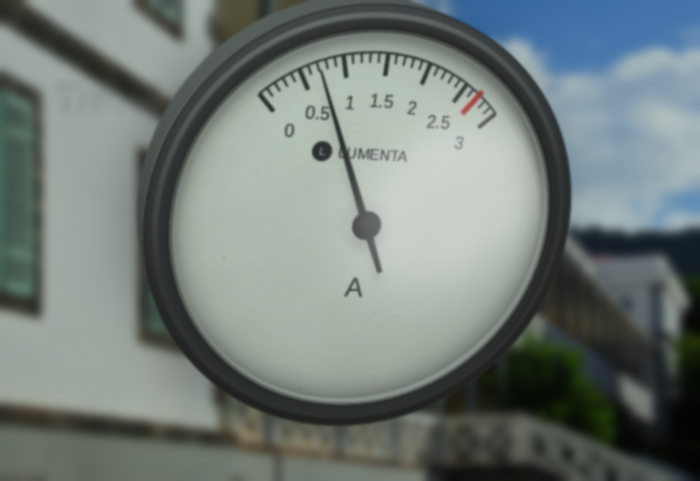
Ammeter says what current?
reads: 0.7 A
